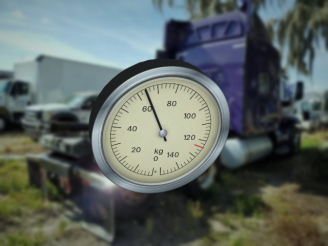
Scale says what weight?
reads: 64 kg
